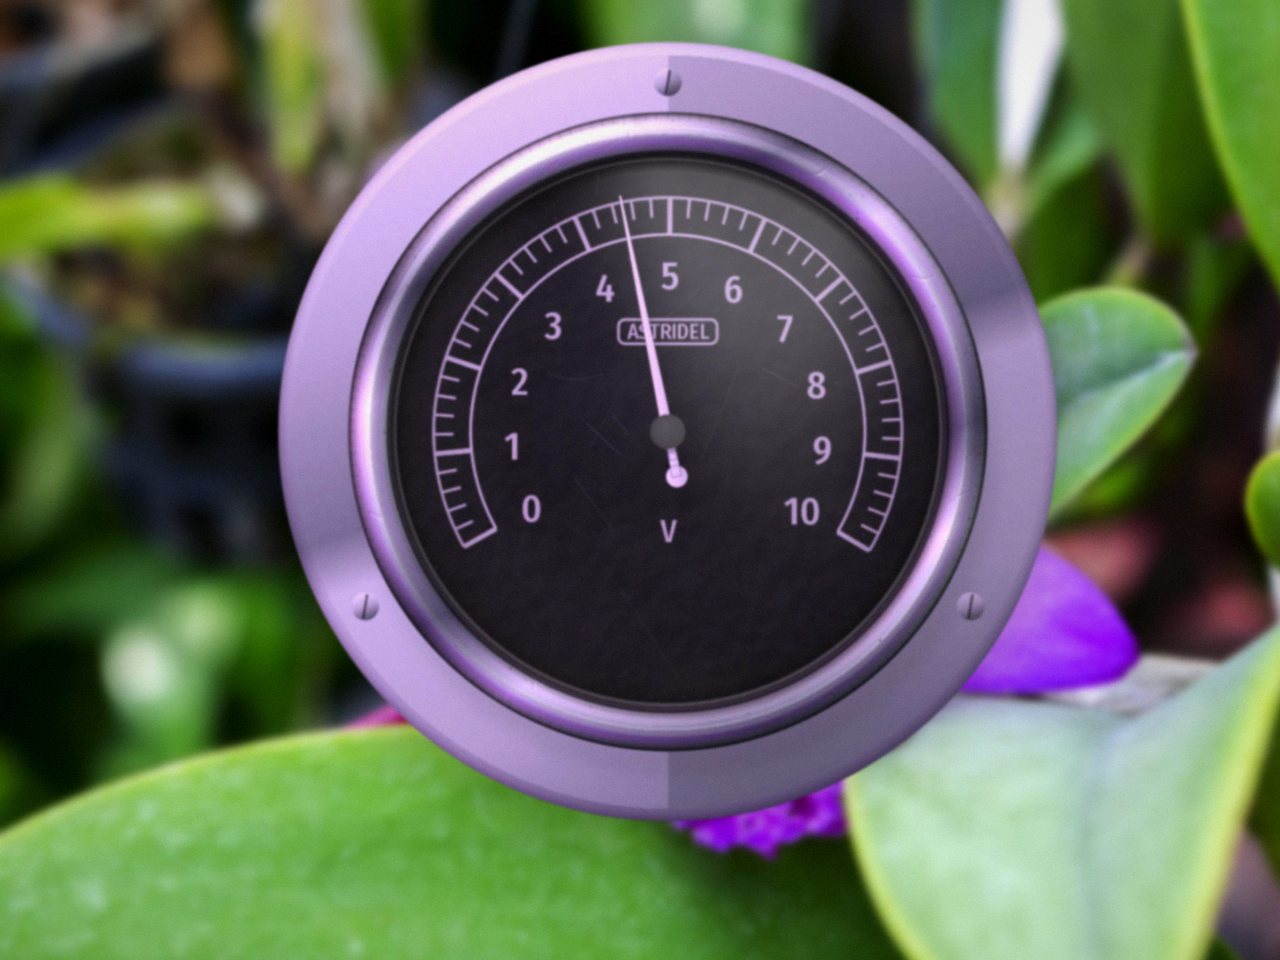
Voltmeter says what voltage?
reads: 4.5 V
